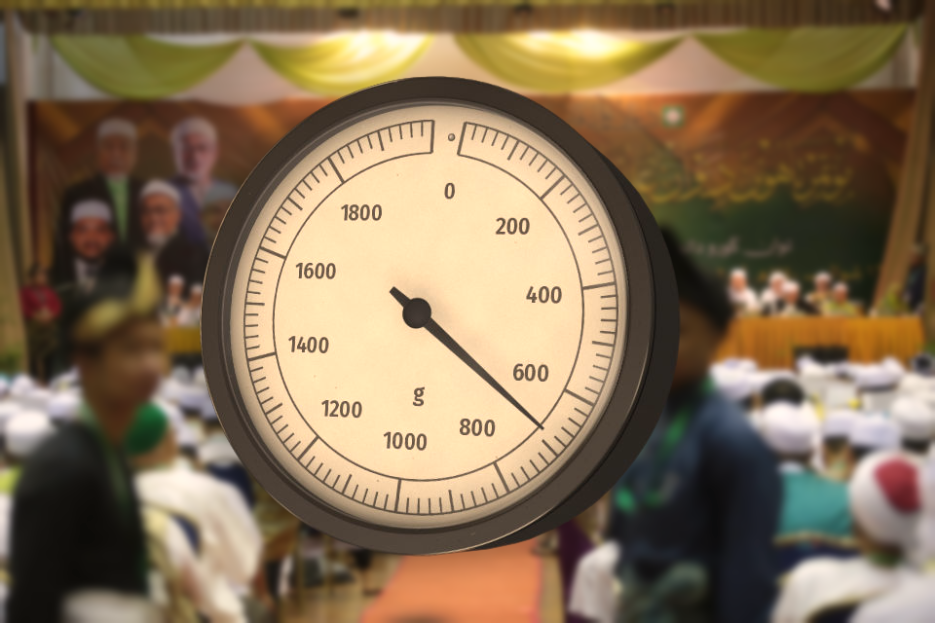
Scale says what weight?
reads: 680 g
